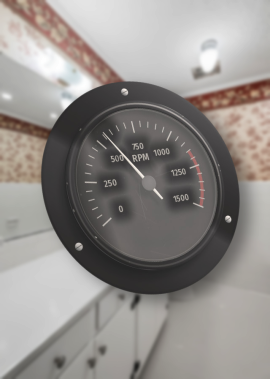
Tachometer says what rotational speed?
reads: 550 rpm
